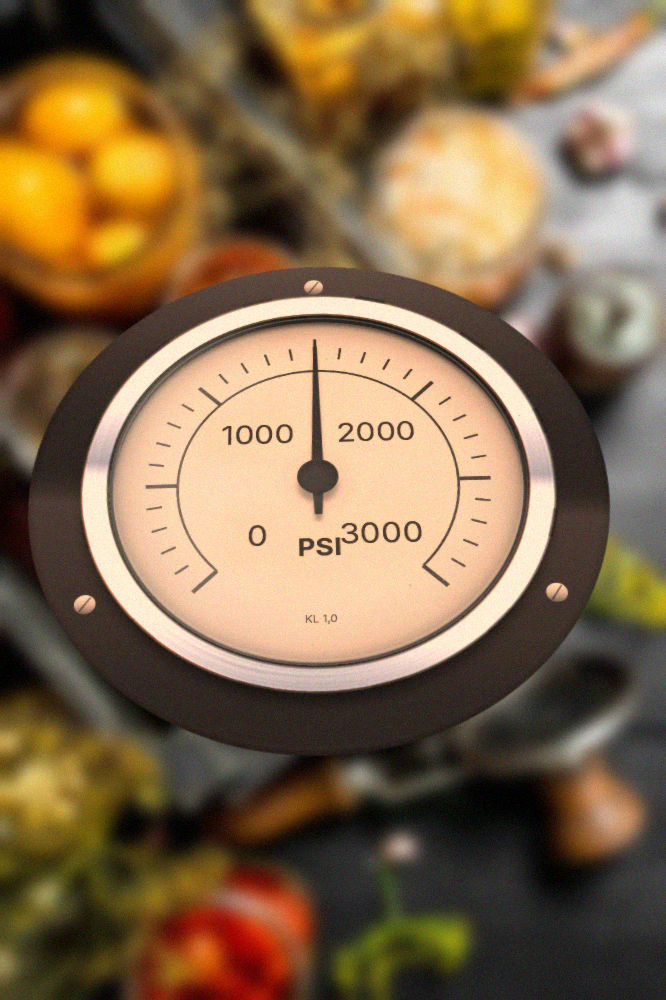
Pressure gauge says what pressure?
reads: 1500 psi
